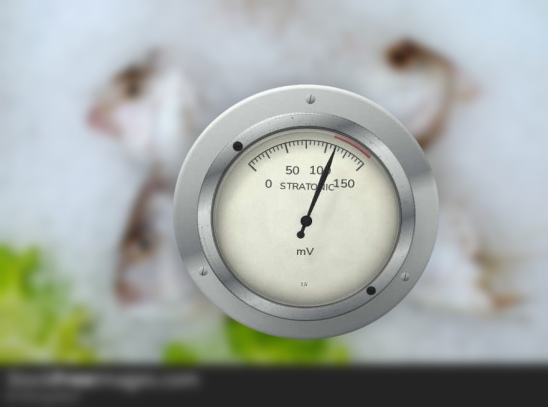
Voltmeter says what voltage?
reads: 110 mV
